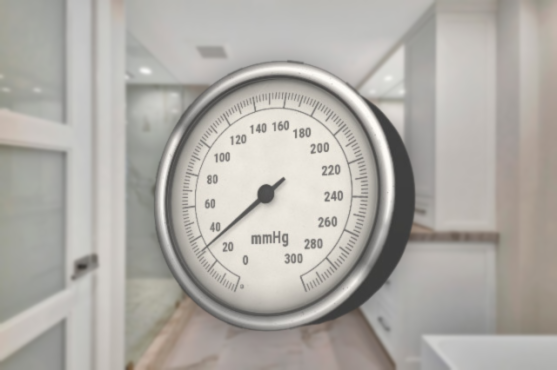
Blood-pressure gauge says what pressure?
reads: 30 mmHg
